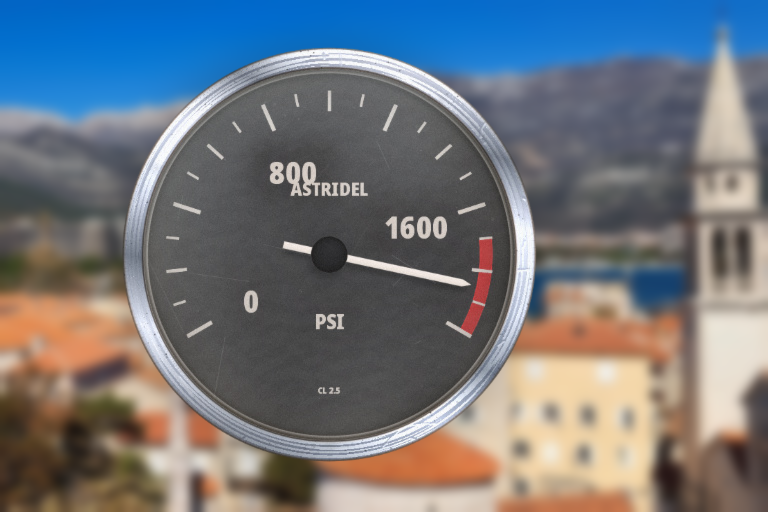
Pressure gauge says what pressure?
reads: 1850 psi
